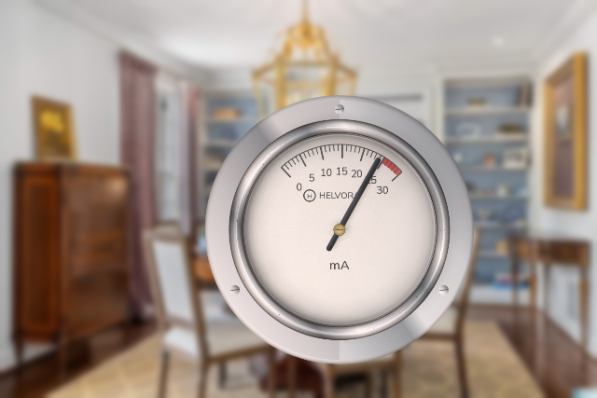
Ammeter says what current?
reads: 24 mA
